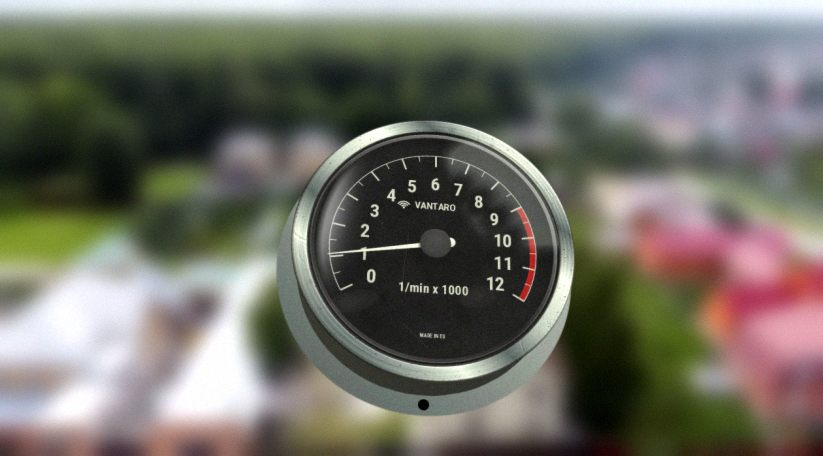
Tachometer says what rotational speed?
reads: 1000 rpm
